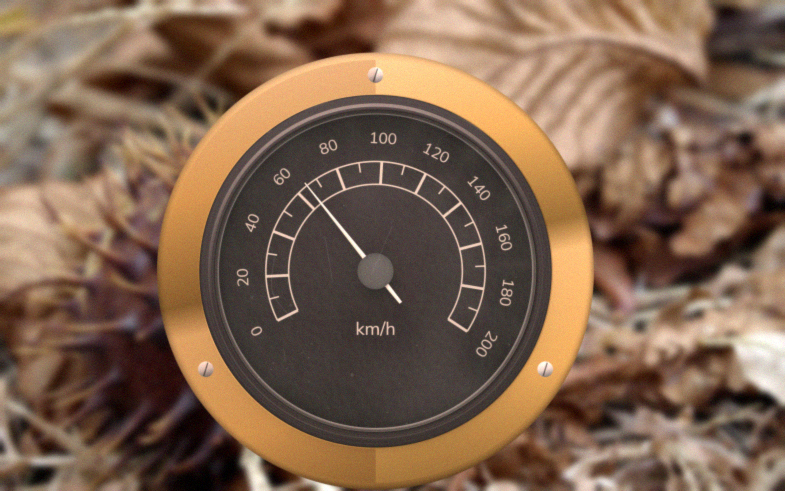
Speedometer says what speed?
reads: 65 km/h
